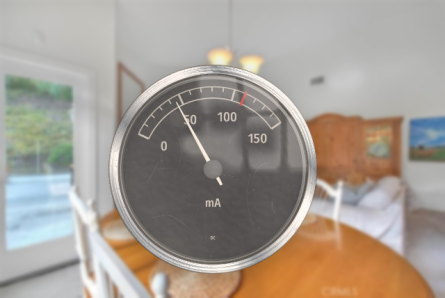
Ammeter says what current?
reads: 45 mA
